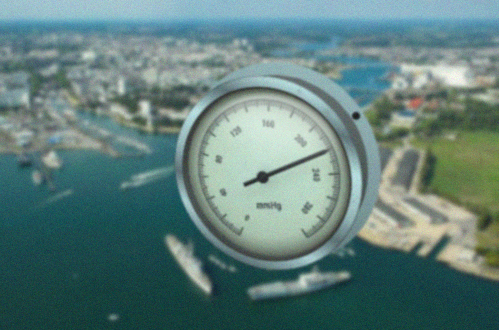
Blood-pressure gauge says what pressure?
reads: 220 mmHg
